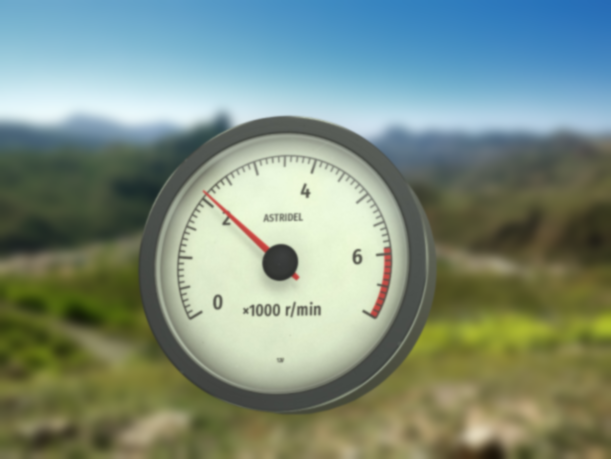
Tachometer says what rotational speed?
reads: 2100 rpm
